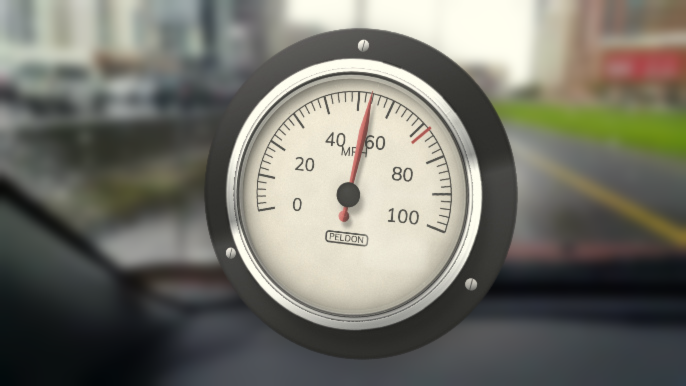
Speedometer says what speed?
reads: 54 mph
